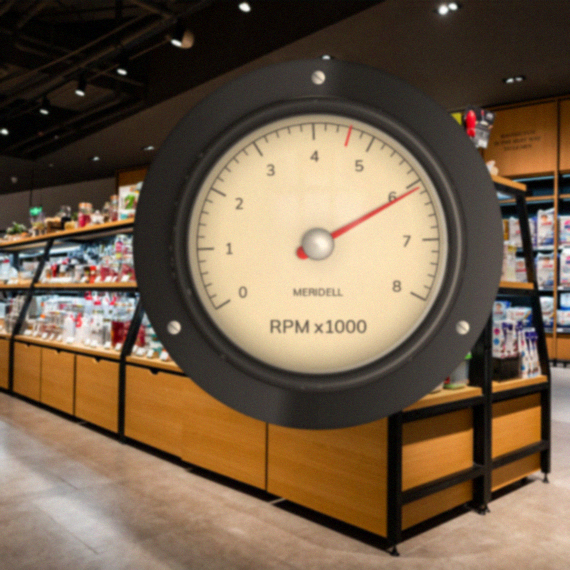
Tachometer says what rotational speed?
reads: 6100 rpm
